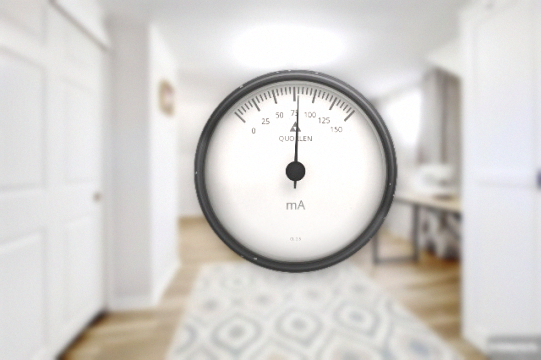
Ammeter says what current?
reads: 80 mA
